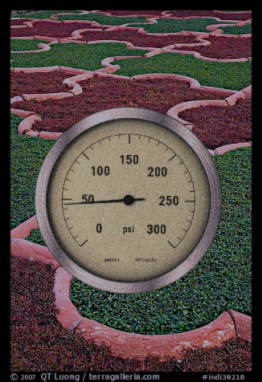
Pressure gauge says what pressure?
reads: 45 psi
